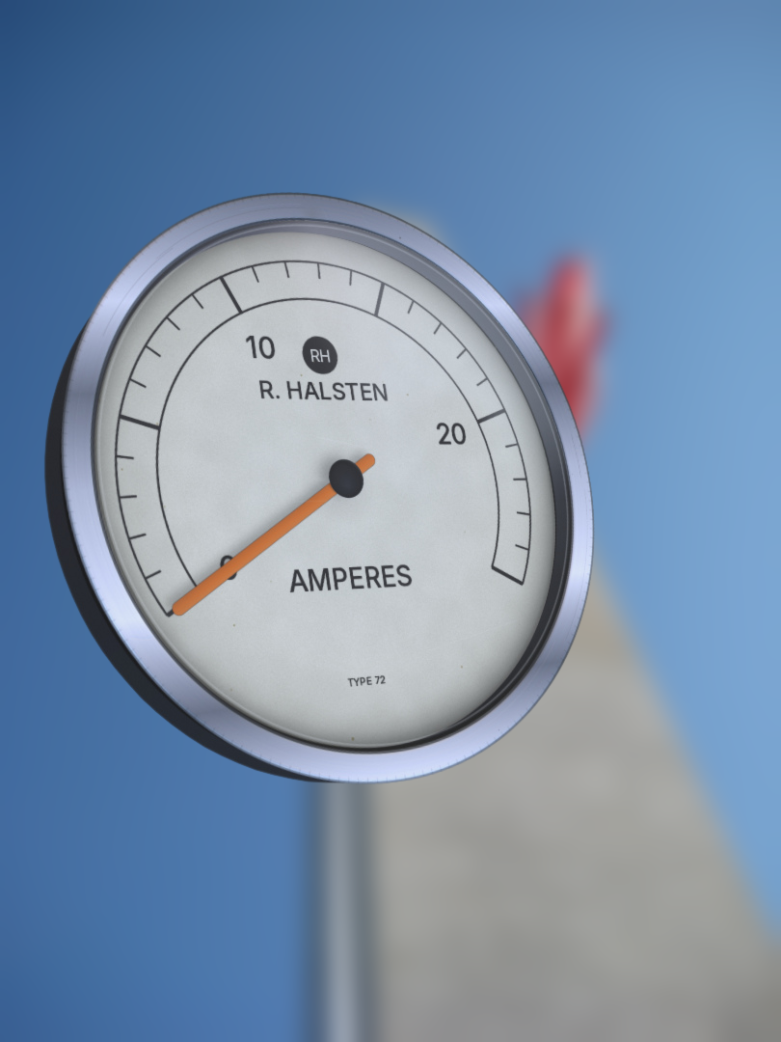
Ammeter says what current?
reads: 0 A
